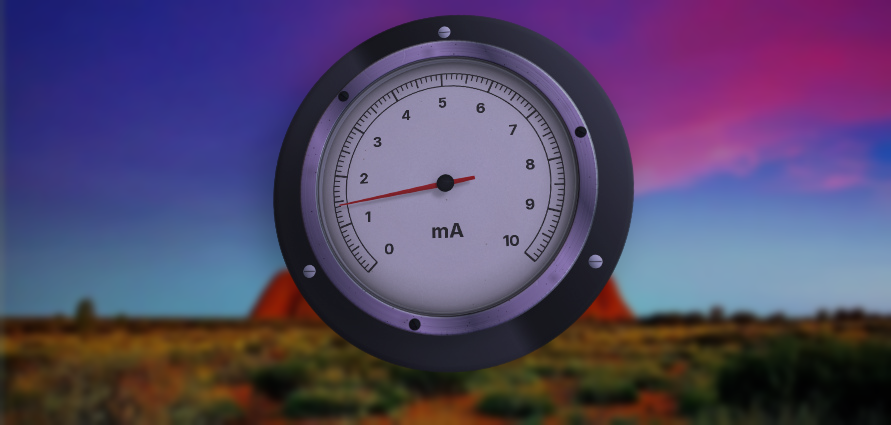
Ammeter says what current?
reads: 1.4 mA
